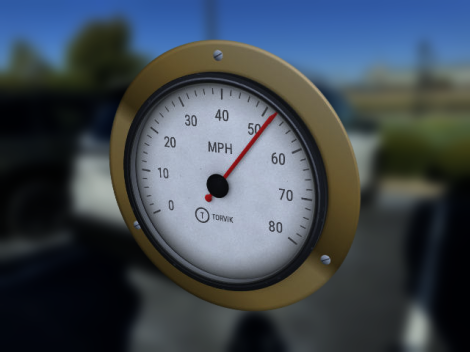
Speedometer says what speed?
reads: 52 mph
